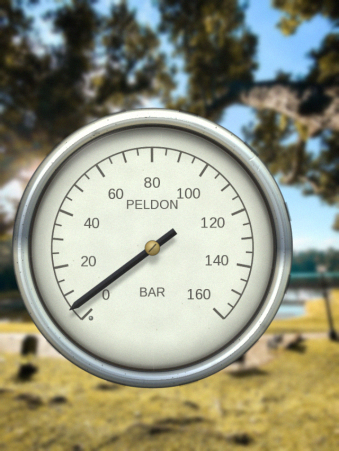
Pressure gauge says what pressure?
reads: 5 bar
